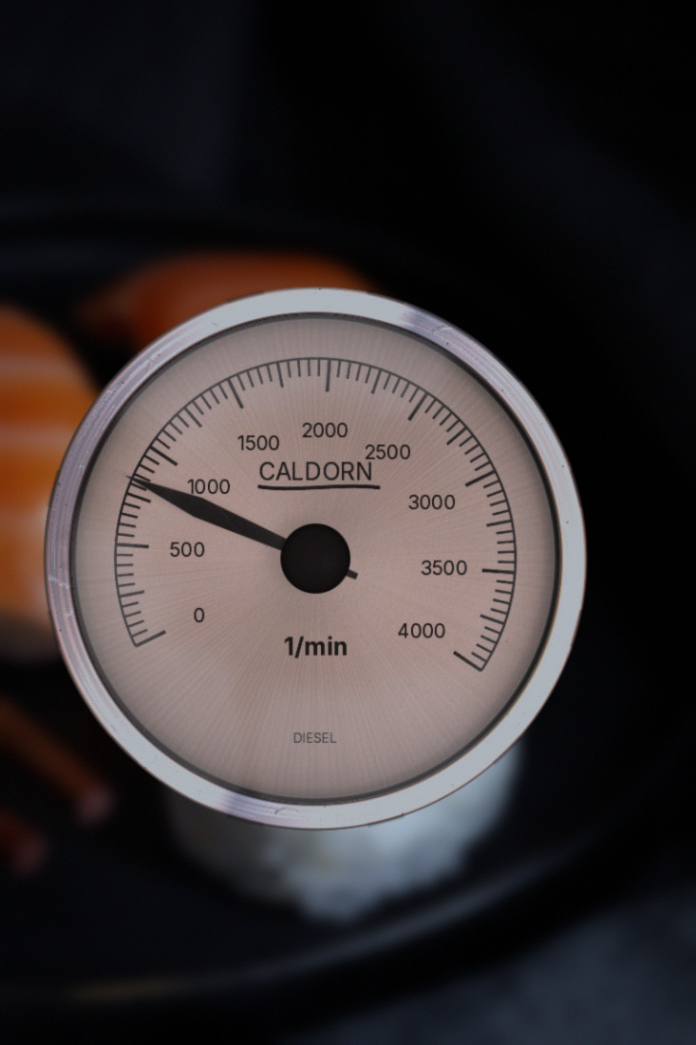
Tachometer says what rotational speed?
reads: 825 rpm
